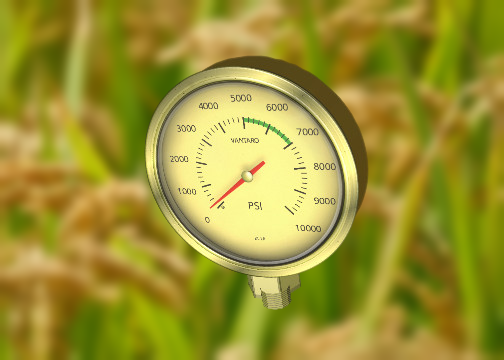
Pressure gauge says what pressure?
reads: 200 psi
